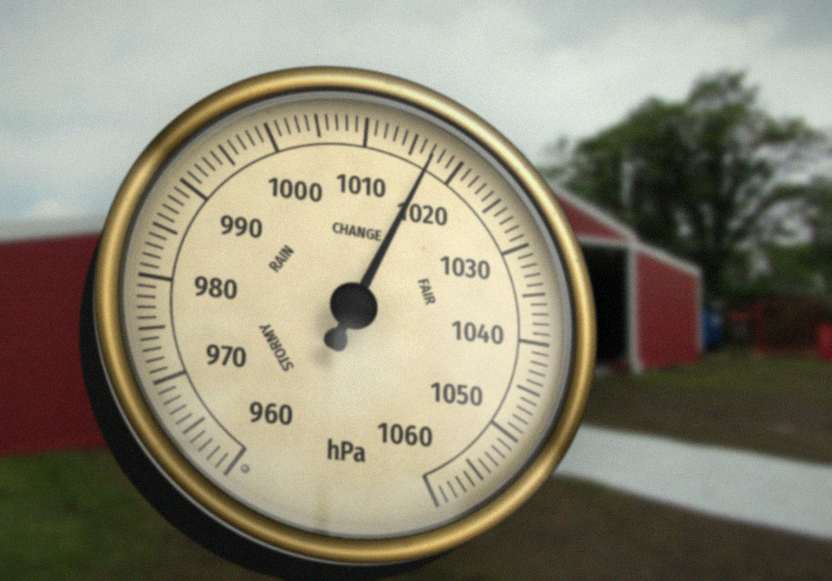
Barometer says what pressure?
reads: 1017 hPa
